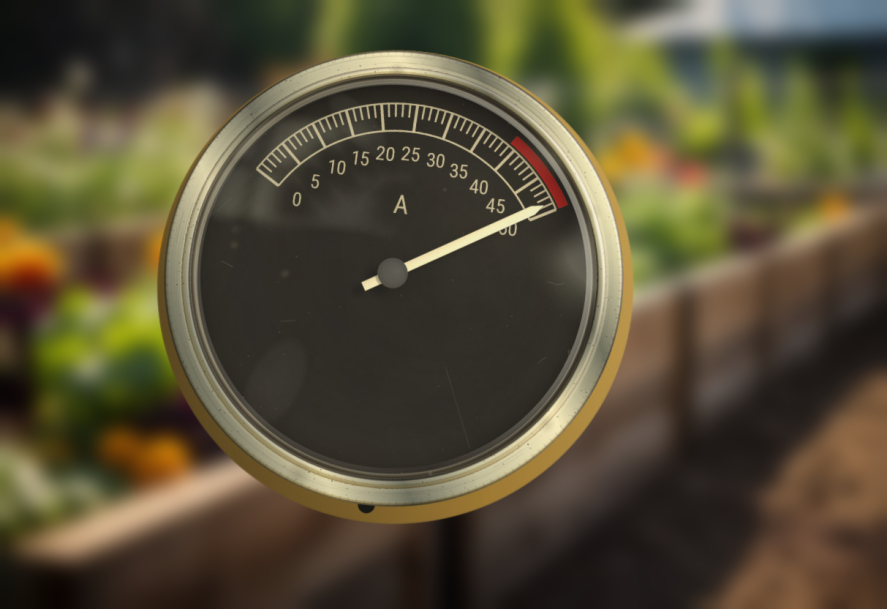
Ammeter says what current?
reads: 49 A
